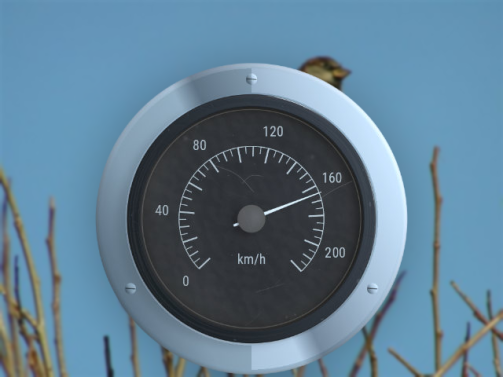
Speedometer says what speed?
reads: 165 km/h
